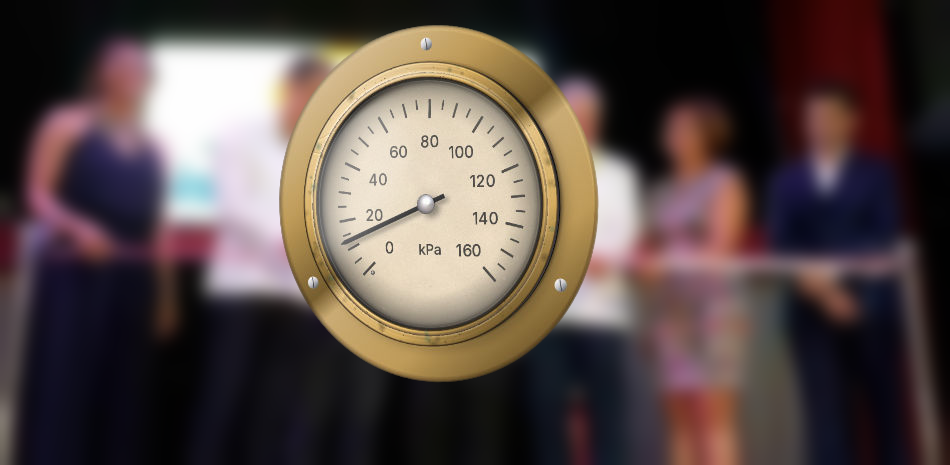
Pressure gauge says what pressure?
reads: 12.5 kPa
